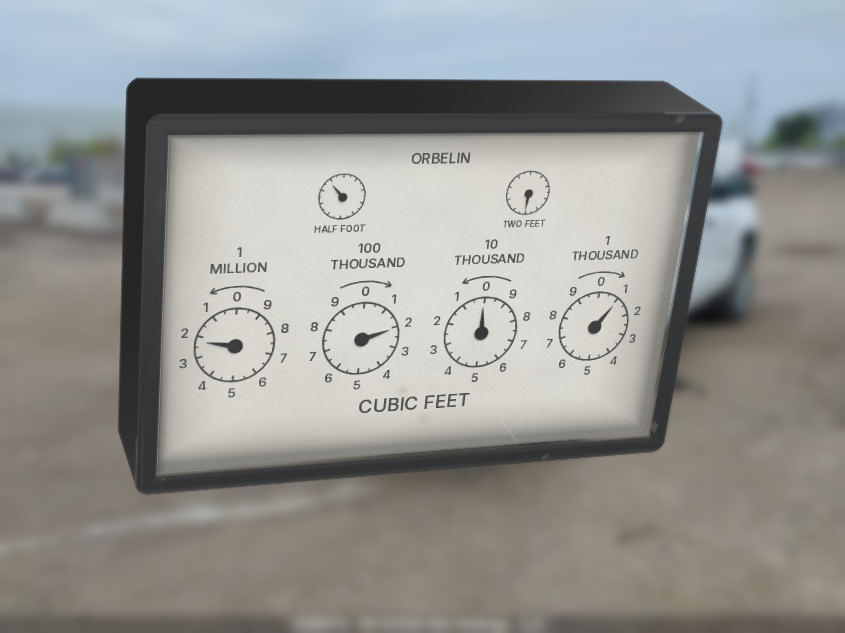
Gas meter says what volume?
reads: 220100 ft³
